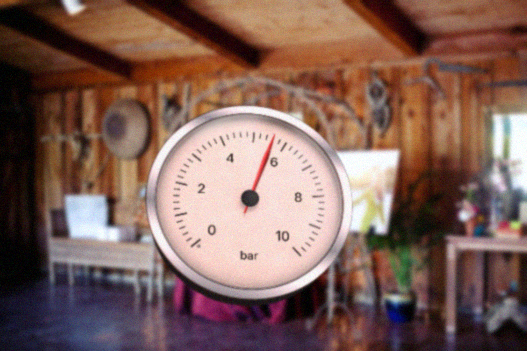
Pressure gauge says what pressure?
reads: 5.6 bar
